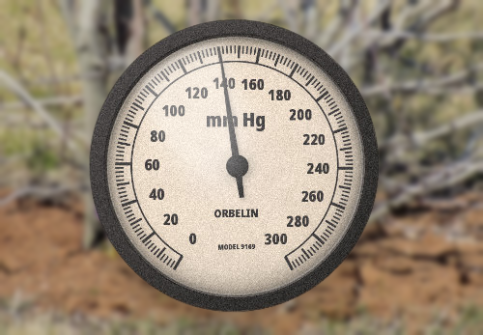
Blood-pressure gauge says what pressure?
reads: 140 mmHg
